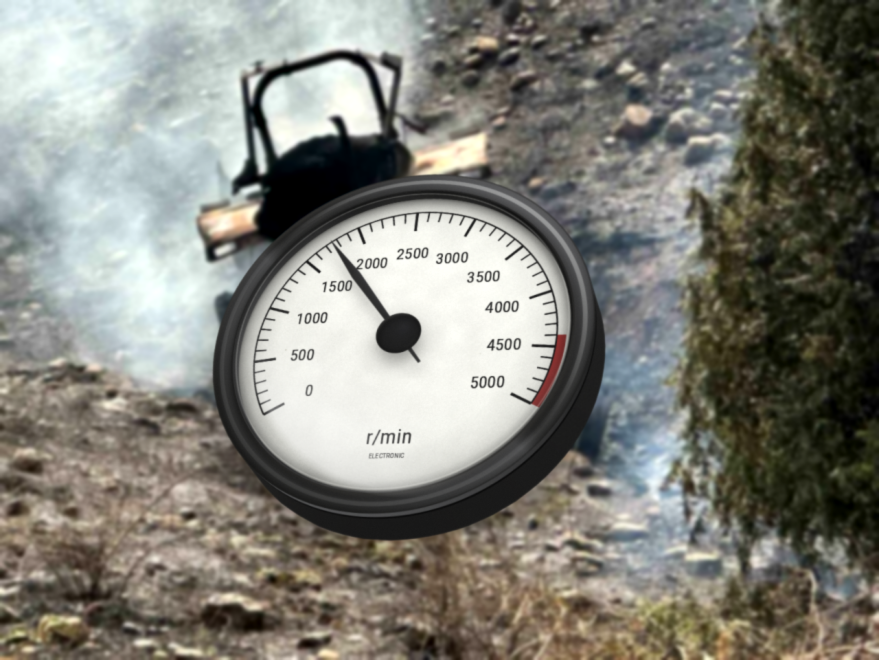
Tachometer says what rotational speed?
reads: 1750 rpm
